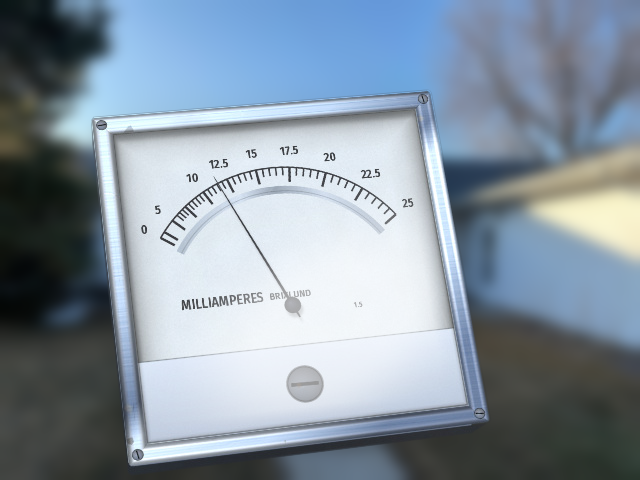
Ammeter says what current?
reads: 11.5 mA
